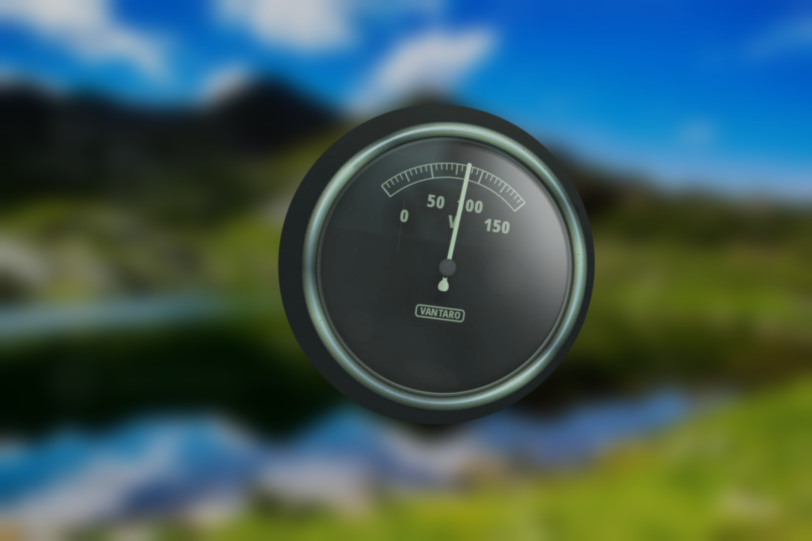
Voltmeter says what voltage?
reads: 85 V
